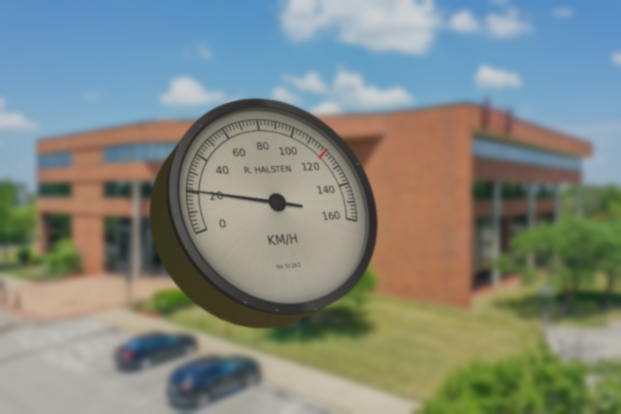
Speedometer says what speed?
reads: 20 km/h
